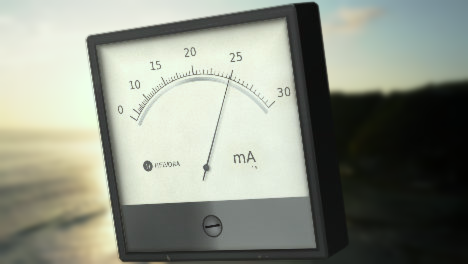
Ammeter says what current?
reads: 25 mA
